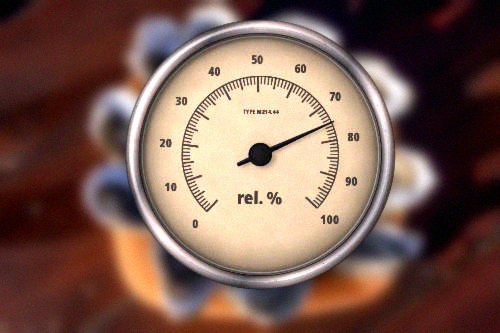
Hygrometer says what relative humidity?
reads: 75 %
